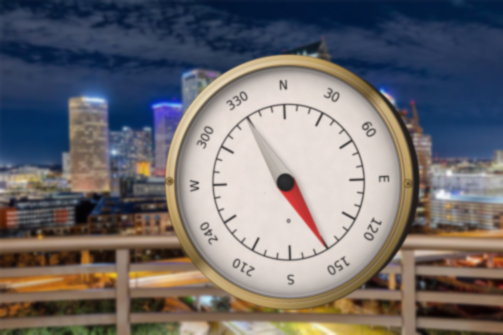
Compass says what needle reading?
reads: 150 °
